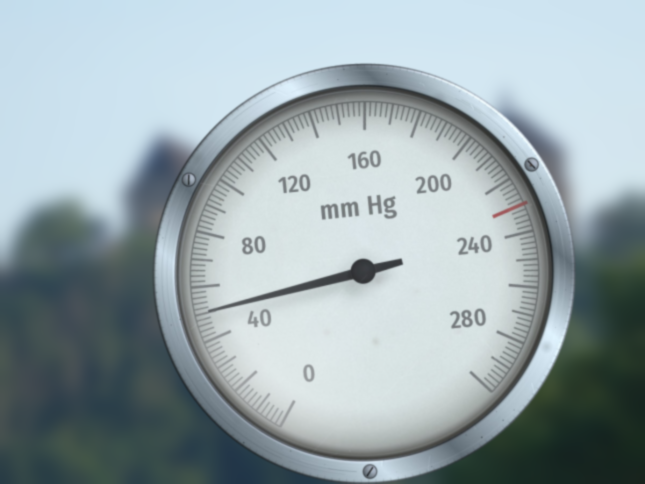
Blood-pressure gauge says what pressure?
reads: 50 mmHg
